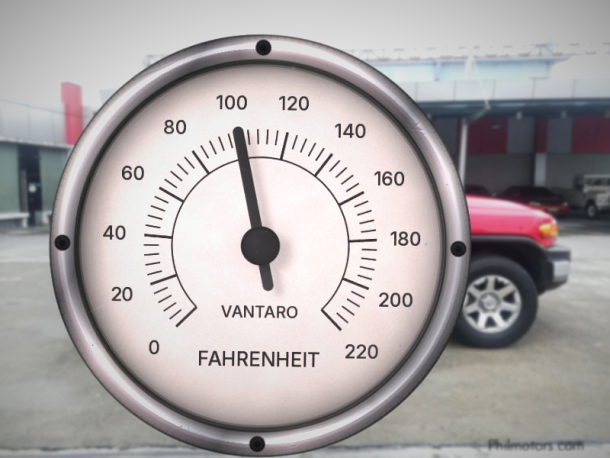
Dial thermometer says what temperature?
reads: 100 °F
